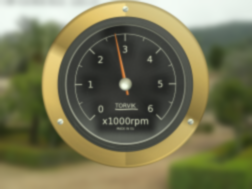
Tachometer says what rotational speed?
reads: 2750 rpm
